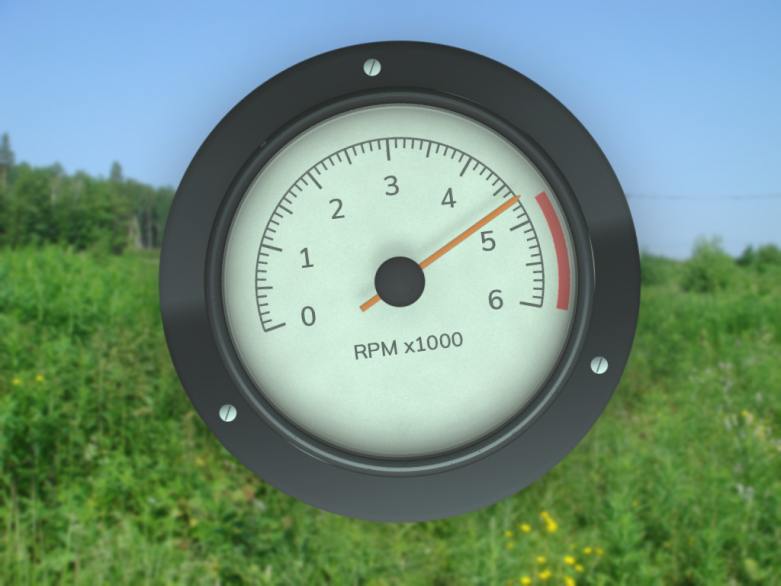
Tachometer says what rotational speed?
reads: 4700 rpm
